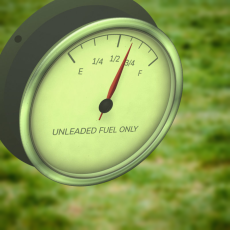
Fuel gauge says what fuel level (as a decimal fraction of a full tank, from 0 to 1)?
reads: 0.625
